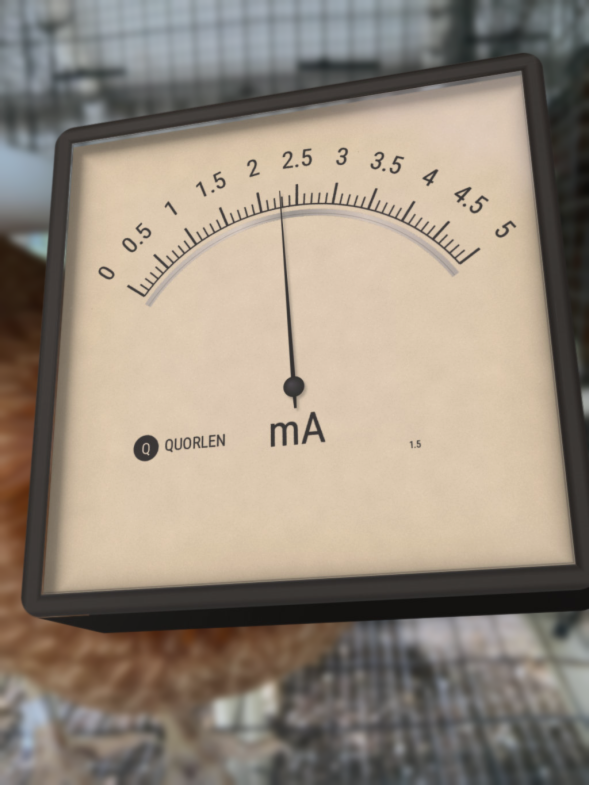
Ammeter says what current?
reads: 2.3 mA
